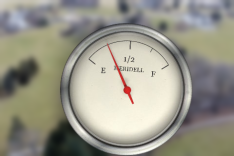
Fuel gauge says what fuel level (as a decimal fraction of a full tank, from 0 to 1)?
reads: 0.25
